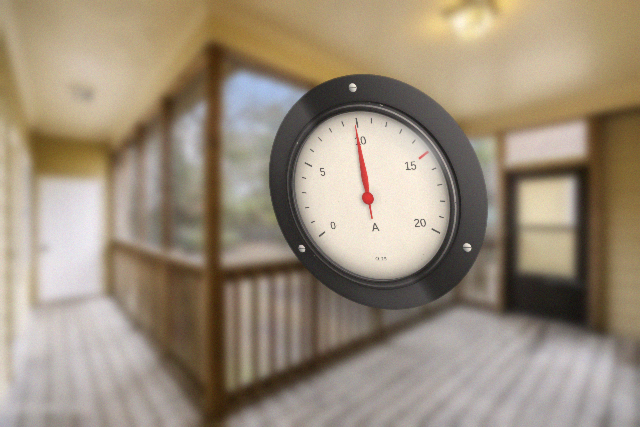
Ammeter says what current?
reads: 10 A
